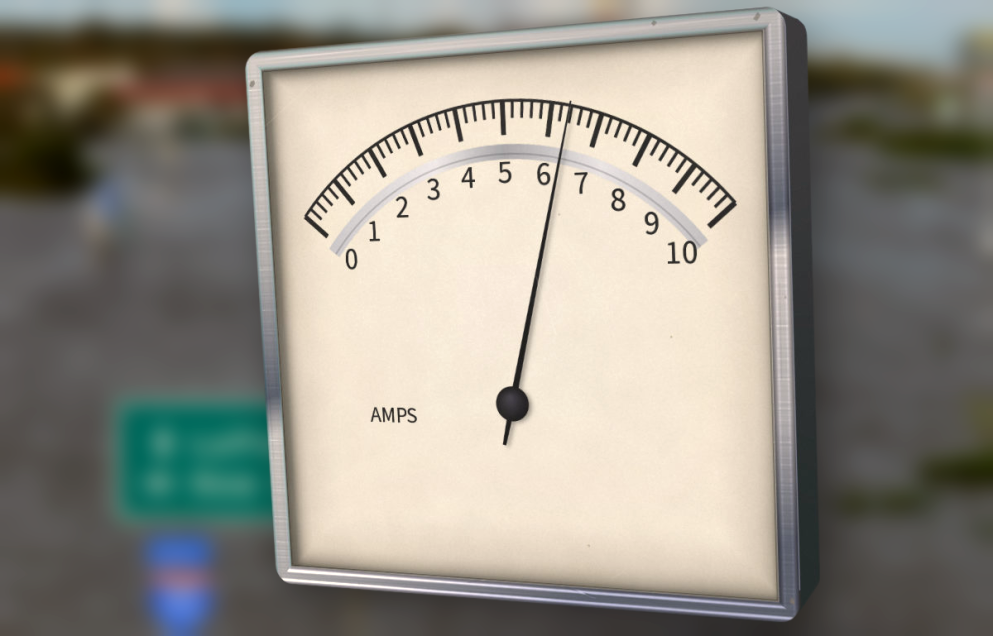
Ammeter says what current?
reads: 6.4 A
